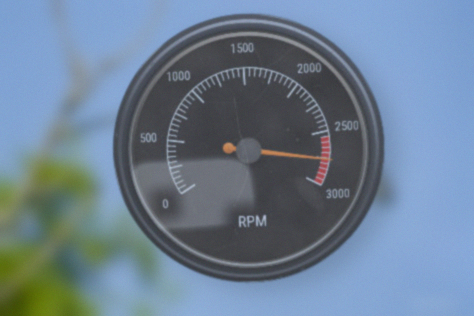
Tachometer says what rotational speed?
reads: 2750 rpm
